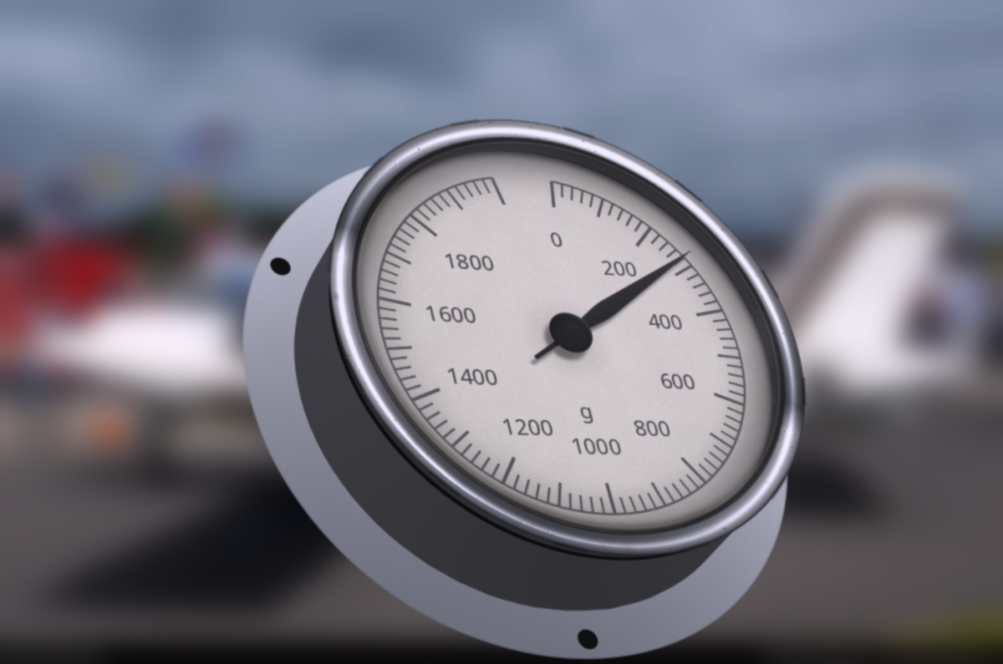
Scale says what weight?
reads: 280 g
